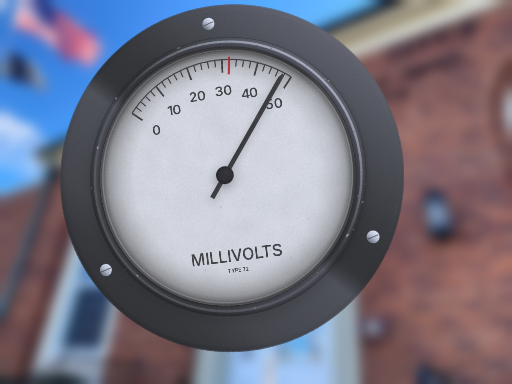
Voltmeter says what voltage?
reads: 48 mV
